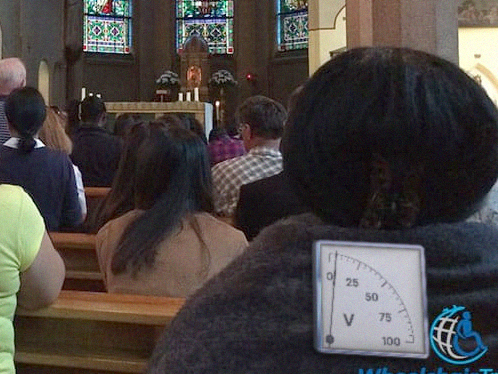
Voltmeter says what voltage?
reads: 5 V
